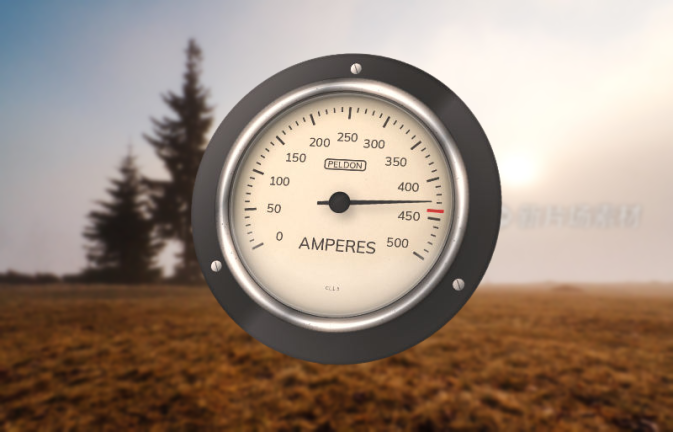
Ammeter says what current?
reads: 430 A
